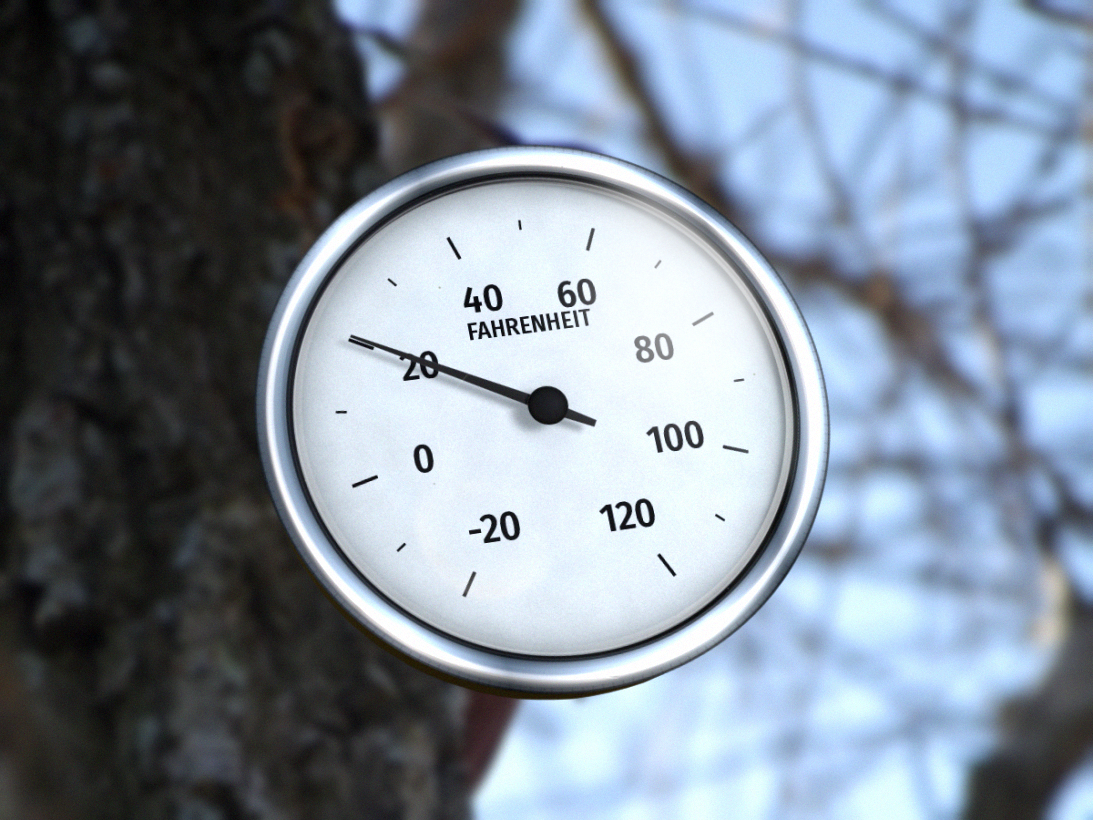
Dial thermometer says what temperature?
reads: 20 °F
